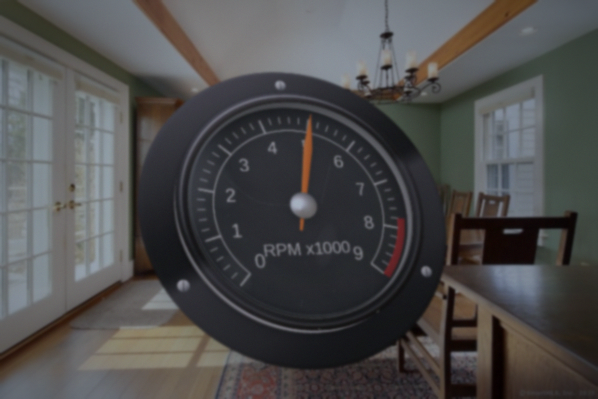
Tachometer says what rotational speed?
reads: 5000 rpm
